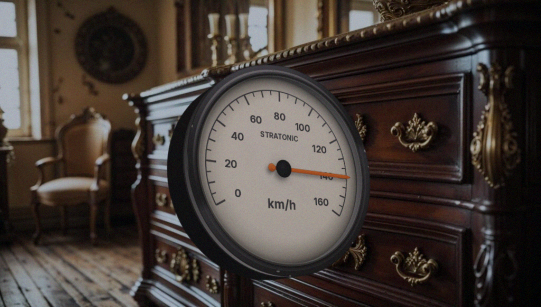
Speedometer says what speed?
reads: 140 km/h
